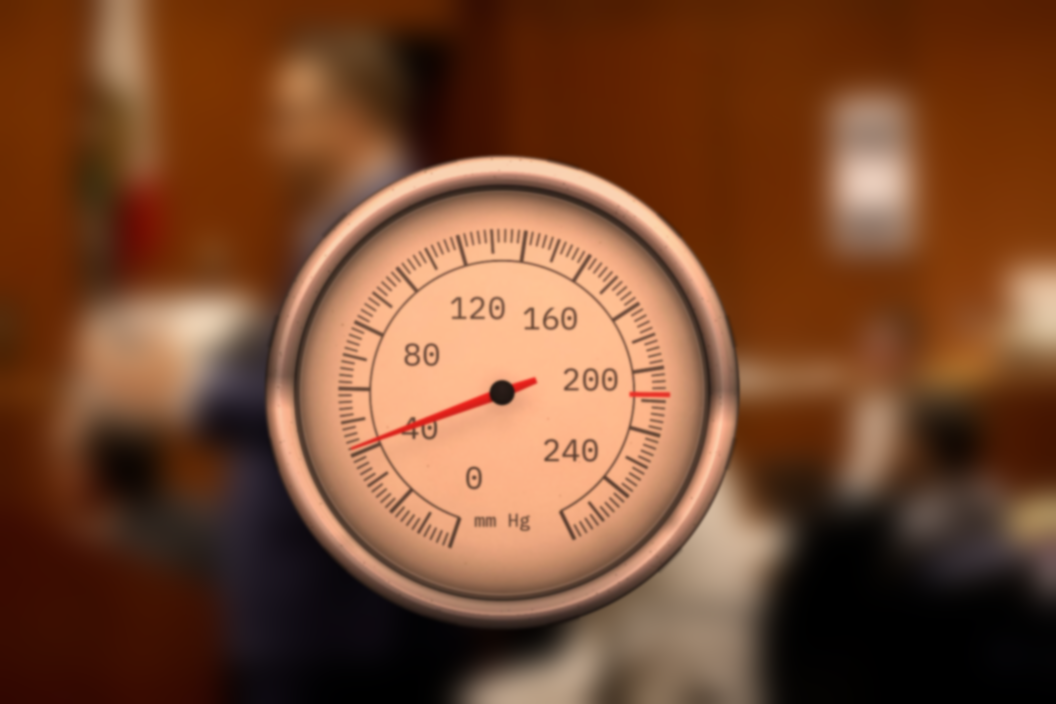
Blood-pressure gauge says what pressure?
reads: 42 mmHg
